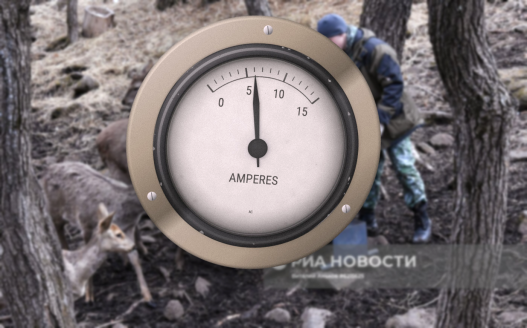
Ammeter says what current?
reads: 6 A
